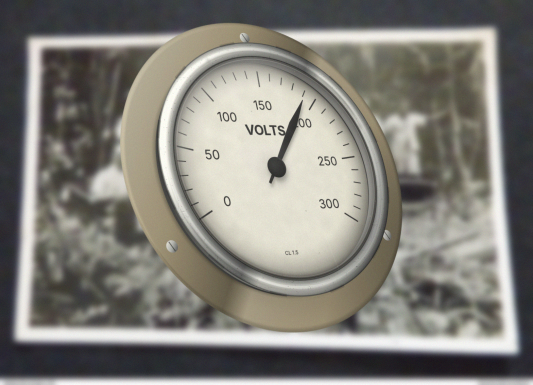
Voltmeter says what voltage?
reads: 190 V
